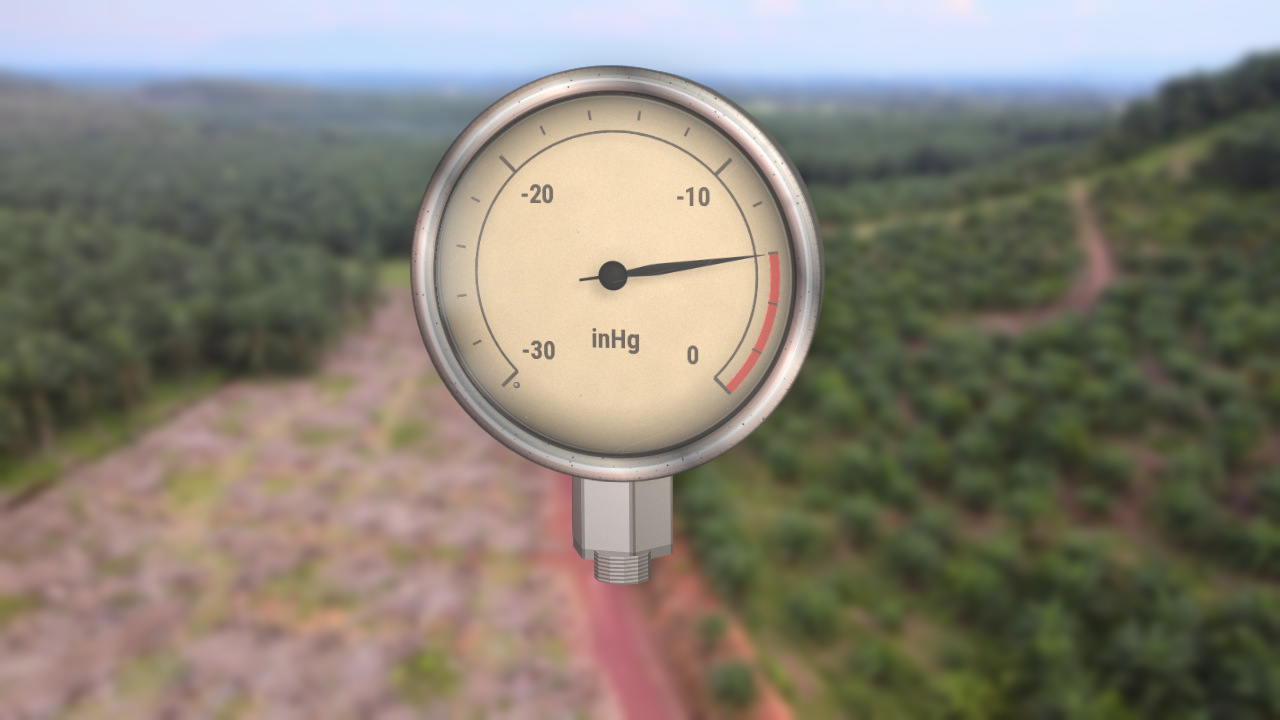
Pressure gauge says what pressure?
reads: -6 inHg
